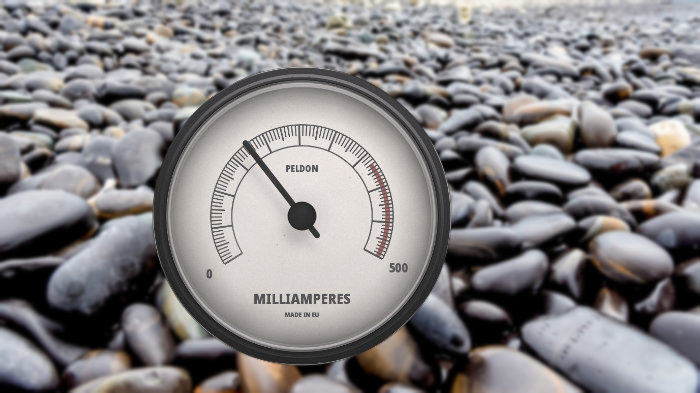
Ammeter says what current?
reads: 175 mA
